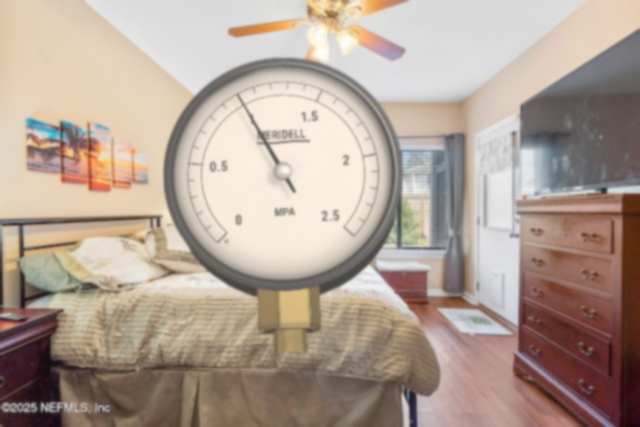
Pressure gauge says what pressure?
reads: 1 MPa
